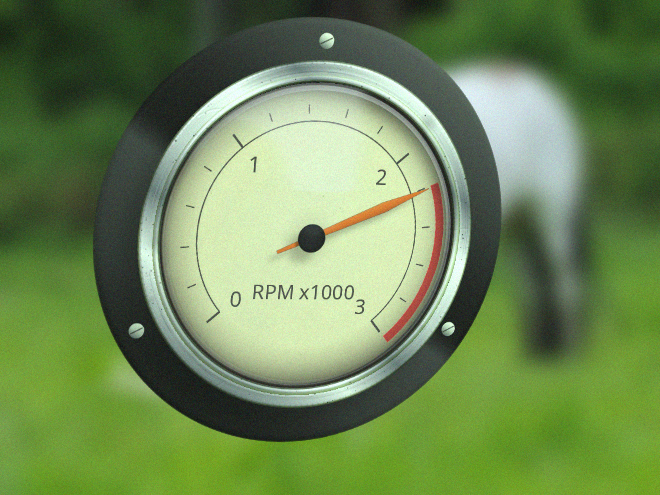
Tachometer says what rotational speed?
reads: 2200 rpm
